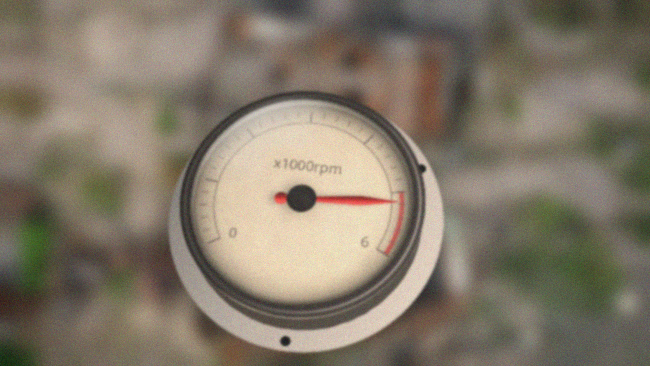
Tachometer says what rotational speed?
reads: 5200 rpm
